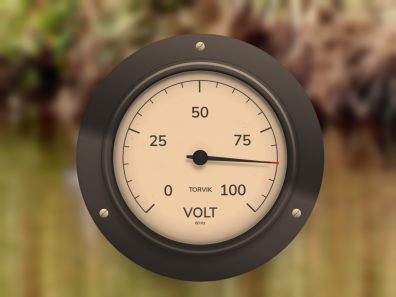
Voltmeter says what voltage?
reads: 85 V
